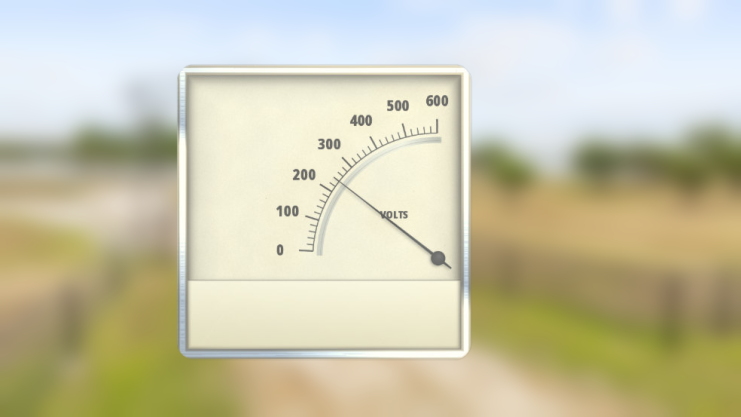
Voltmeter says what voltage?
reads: 240 V
